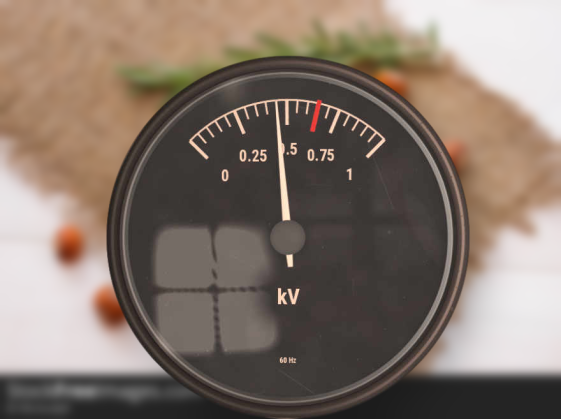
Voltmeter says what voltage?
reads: 0.45 kV
